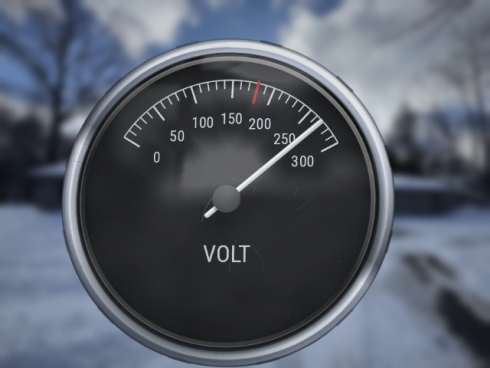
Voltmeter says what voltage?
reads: 270 V
